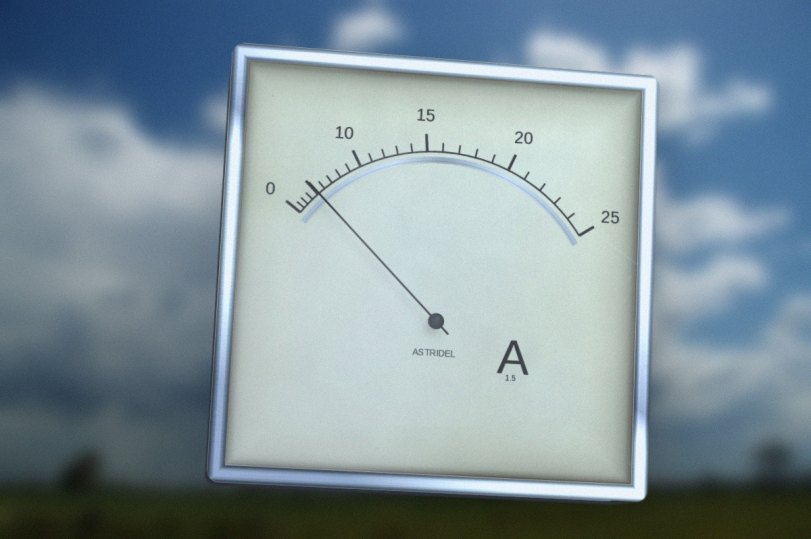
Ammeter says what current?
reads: 5 A
